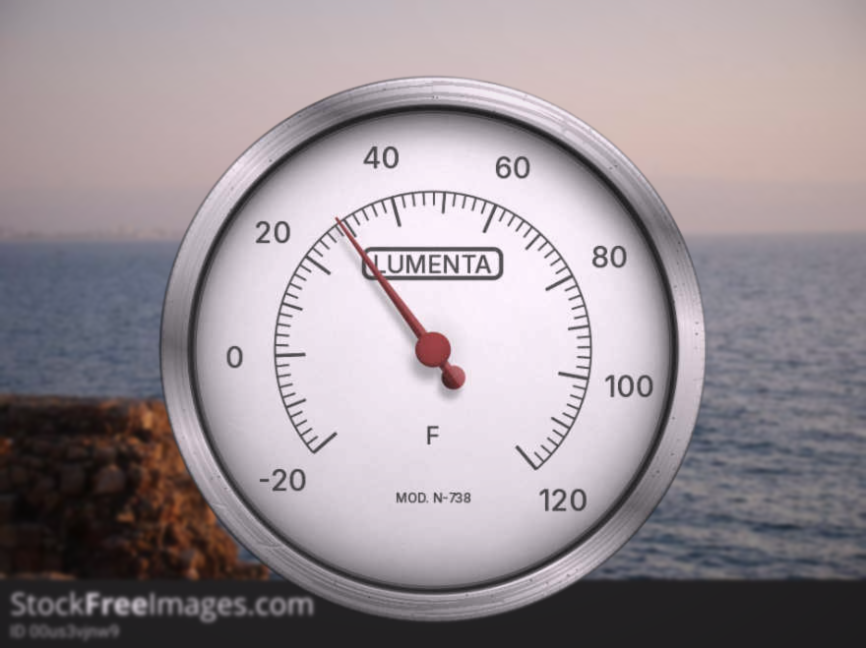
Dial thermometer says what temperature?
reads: 29 °F
